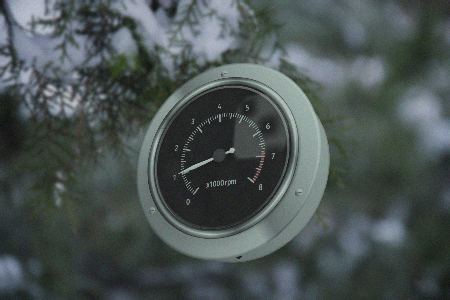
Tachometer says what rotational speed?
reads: 1000 rpm
